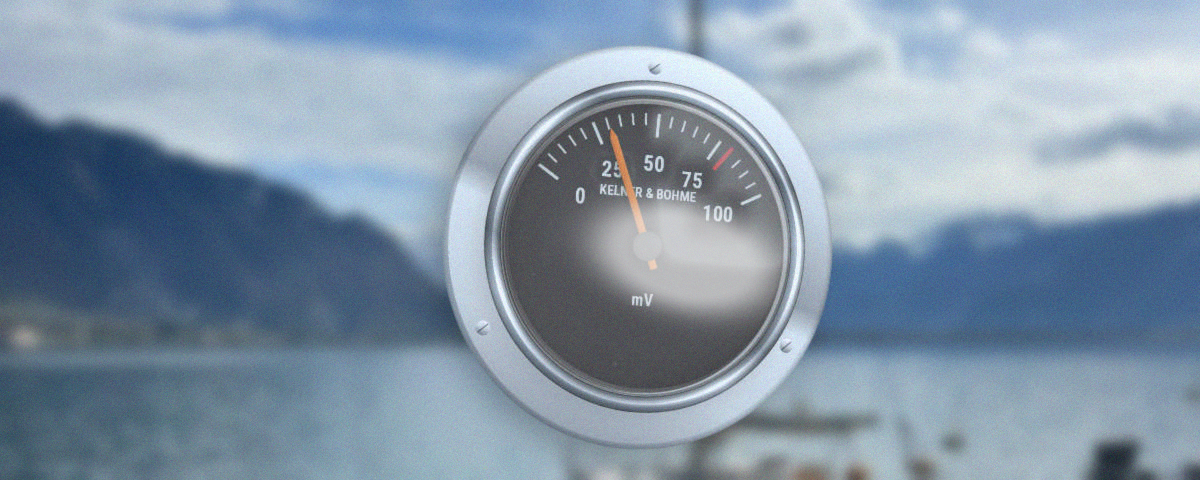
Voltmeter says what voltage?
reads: 30 mV
